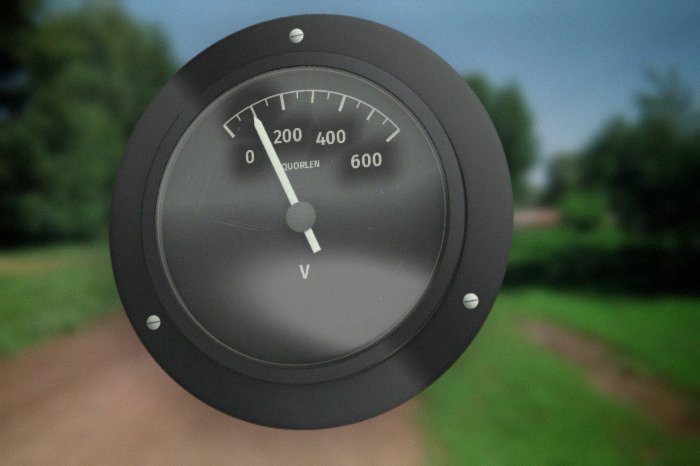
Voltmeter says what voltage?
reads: 100 V
